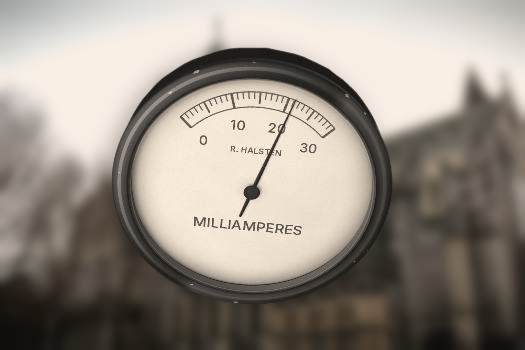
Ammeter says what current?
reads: 21 mA
